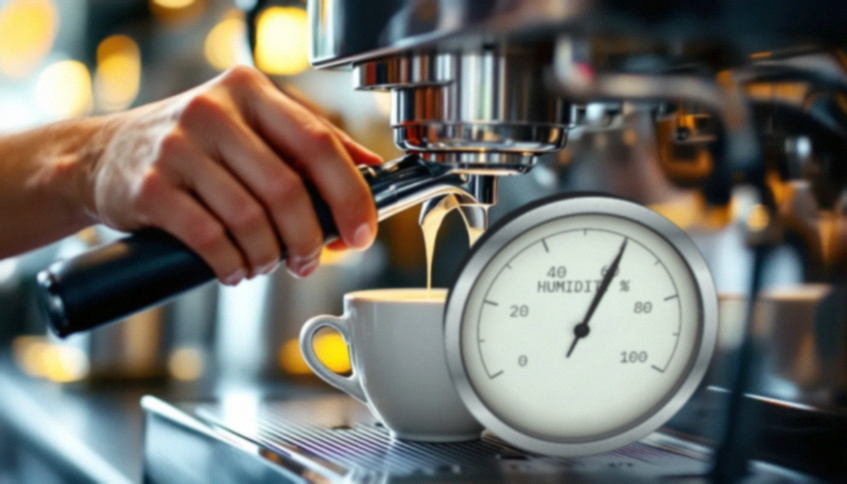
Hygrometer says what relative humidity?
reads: 60 %
